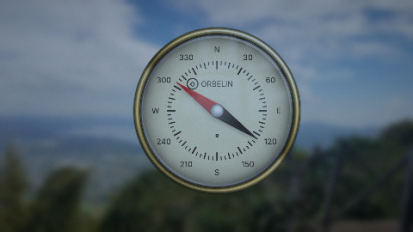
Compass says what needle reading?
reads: 305 °
